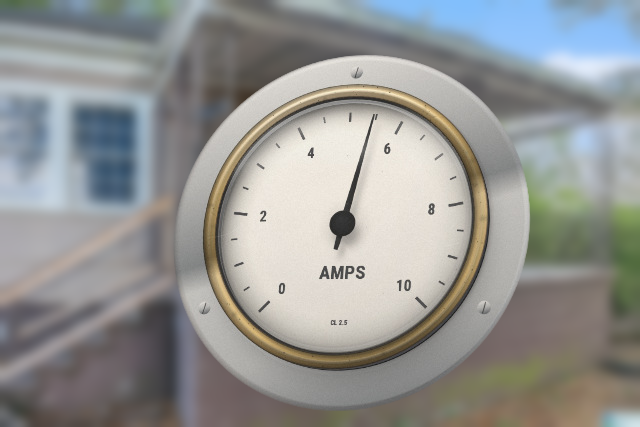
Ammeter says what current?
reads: 5.5 A
